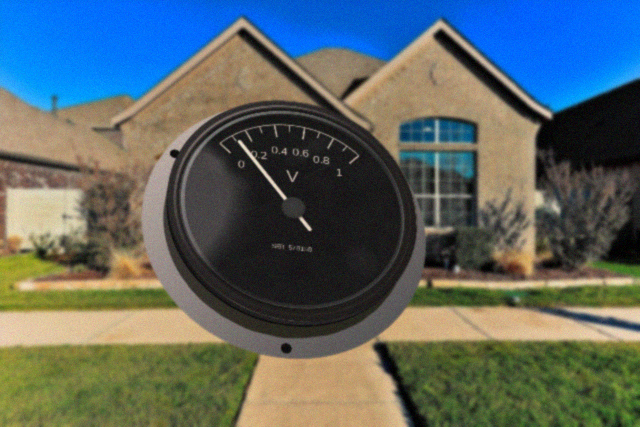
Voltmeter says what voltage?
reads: 0.1 V
